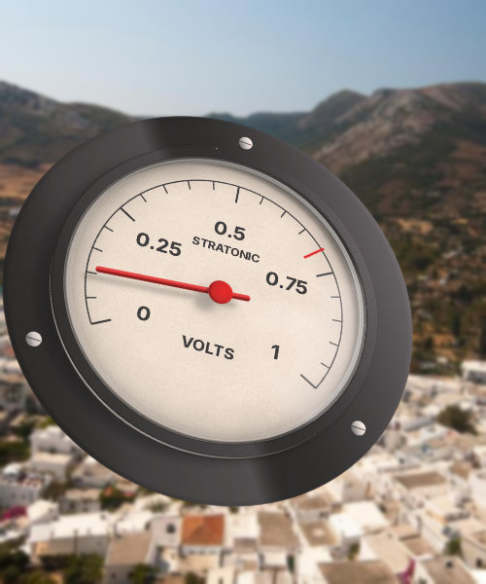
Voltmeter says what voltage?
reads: 0.1 V
